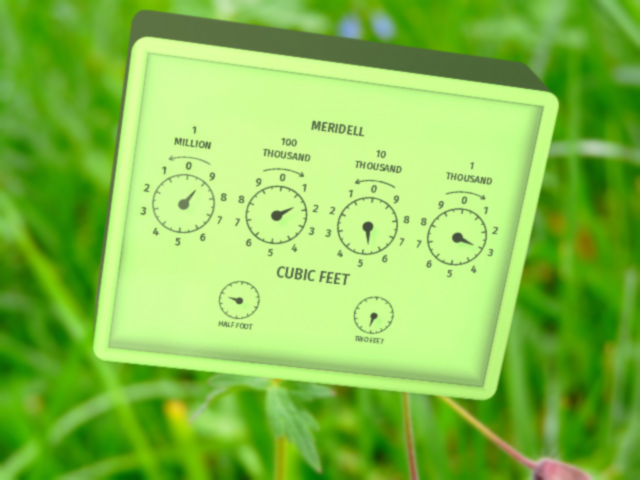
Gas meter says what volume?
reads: 915300 ft³
